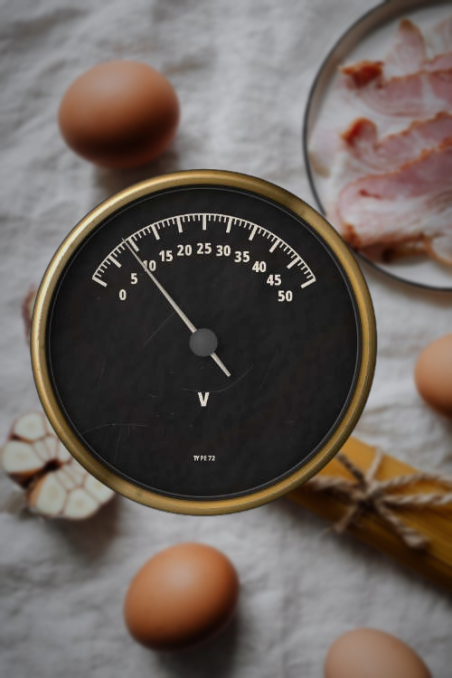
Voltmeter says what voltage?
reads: 9 V
